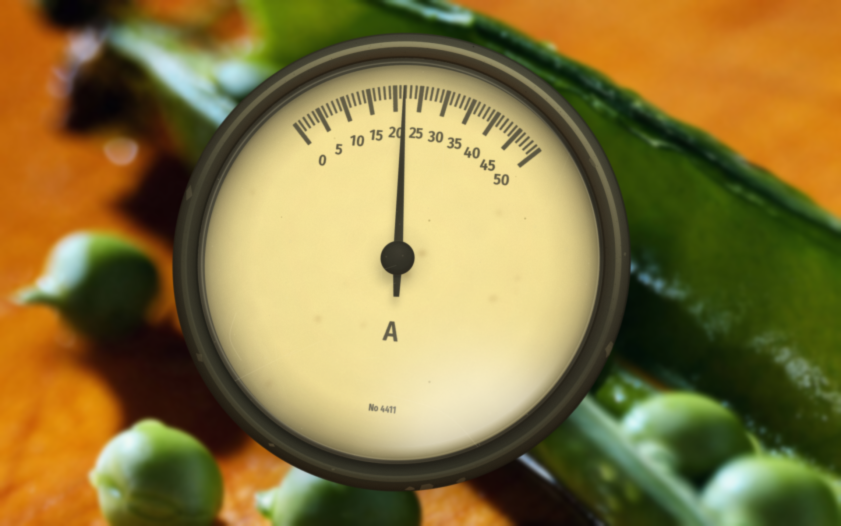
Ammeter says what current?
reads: 22 A
